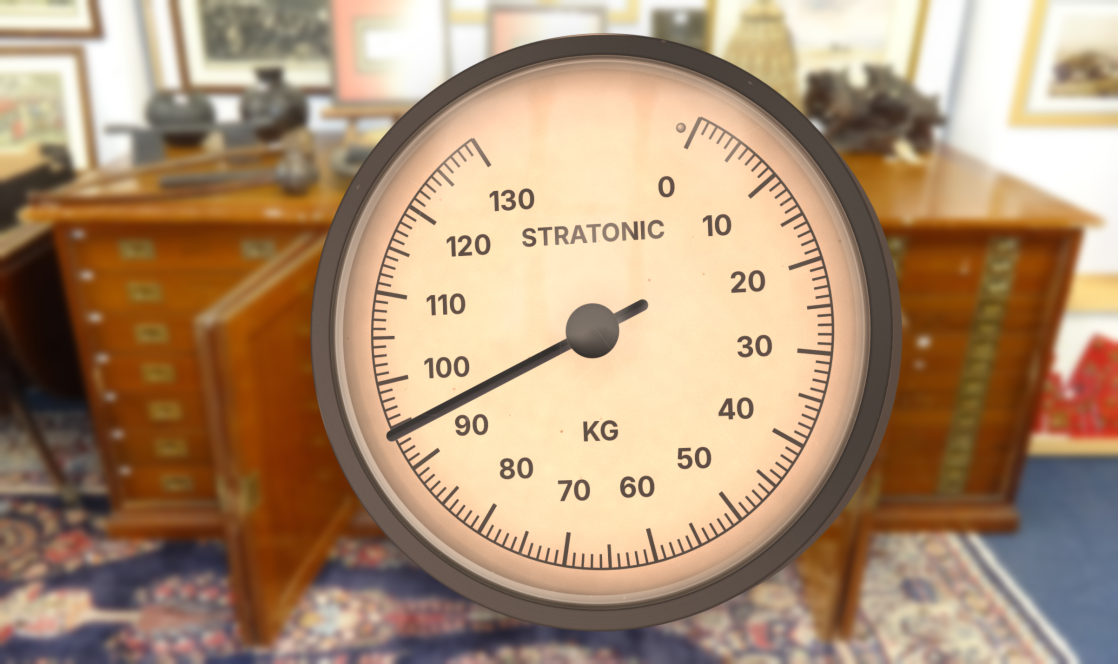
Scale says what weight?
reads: 94 kg
